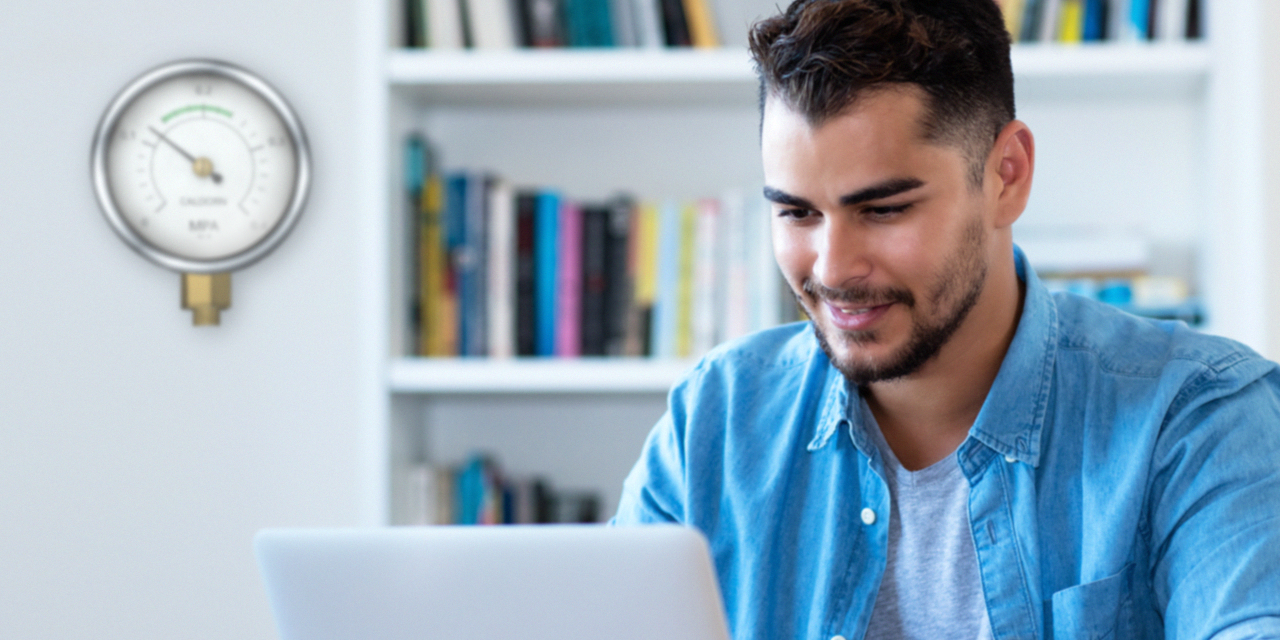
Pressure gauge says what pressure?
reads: 0.12 MPa
